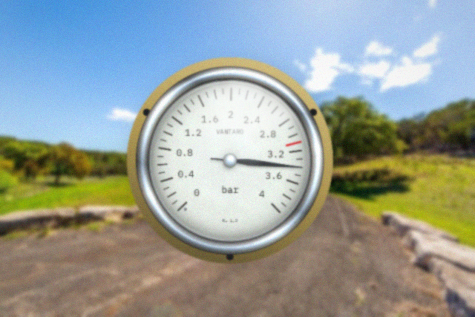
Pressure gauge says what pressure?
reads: 3.4 bar
